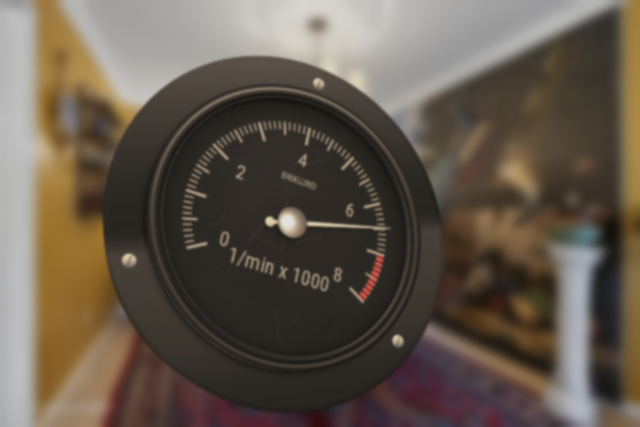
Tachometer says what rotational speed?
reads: 6500 rpm
